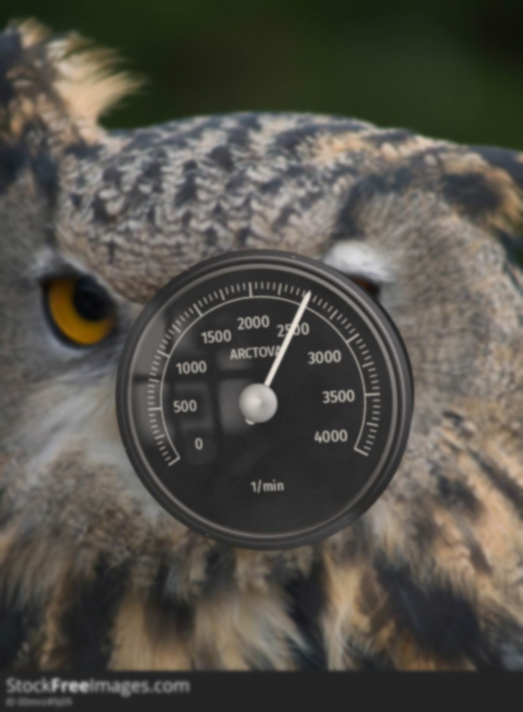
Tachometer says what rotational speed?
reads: 2500 rpm
